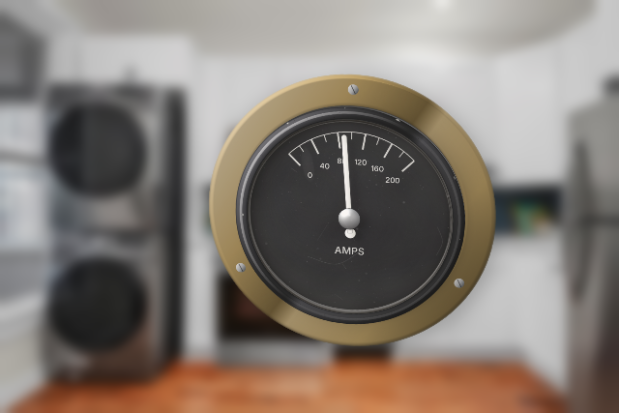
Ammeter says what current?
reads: 90 A
